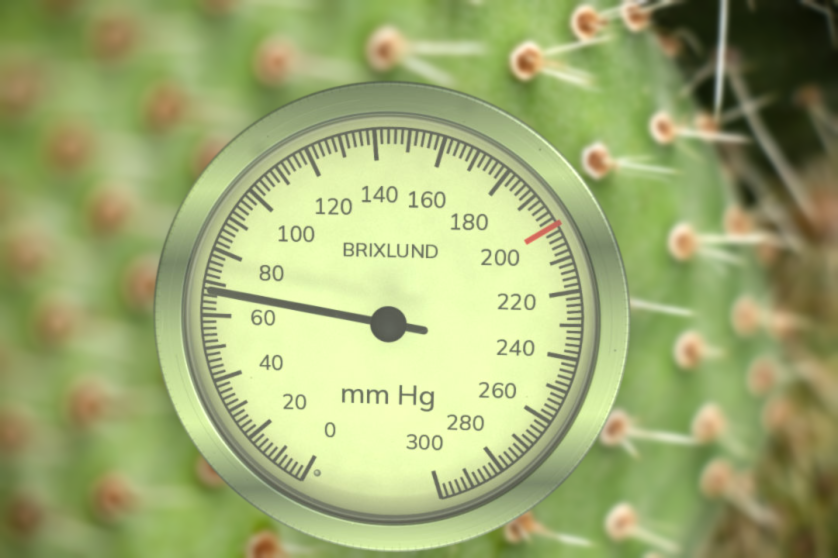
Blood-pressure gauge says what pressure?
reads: 68 mmHg
